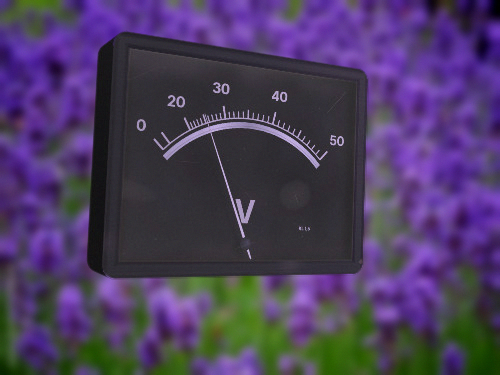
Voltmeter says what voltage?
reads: 25 V
